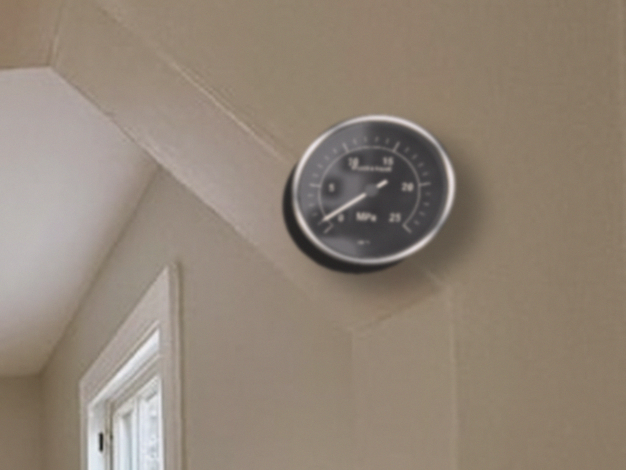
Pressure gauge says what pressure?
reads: 1 MPa
